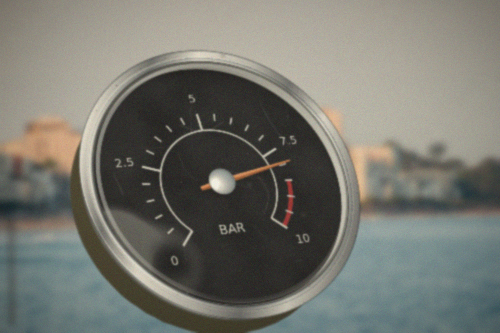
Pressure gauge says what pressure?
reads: 8 bar
